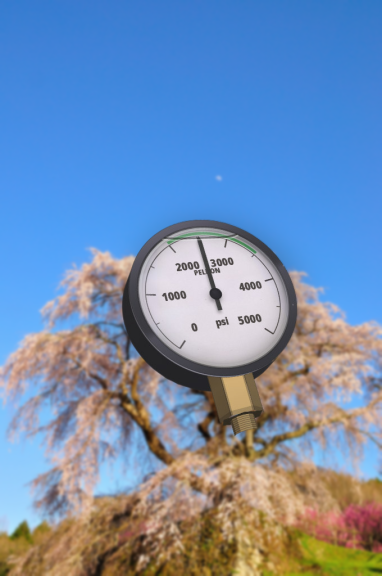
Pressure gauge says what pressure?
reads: 2500 psi
